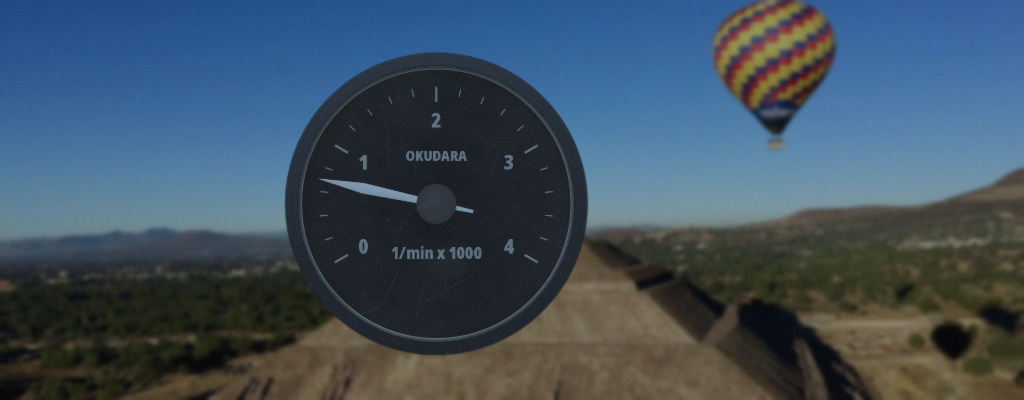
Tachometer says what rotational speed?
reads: 700 rpm
